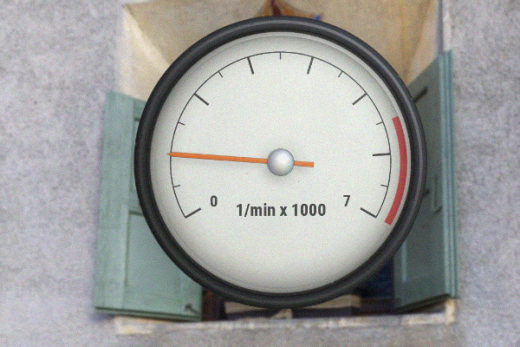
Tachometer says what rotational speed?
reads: 1000 rpm
